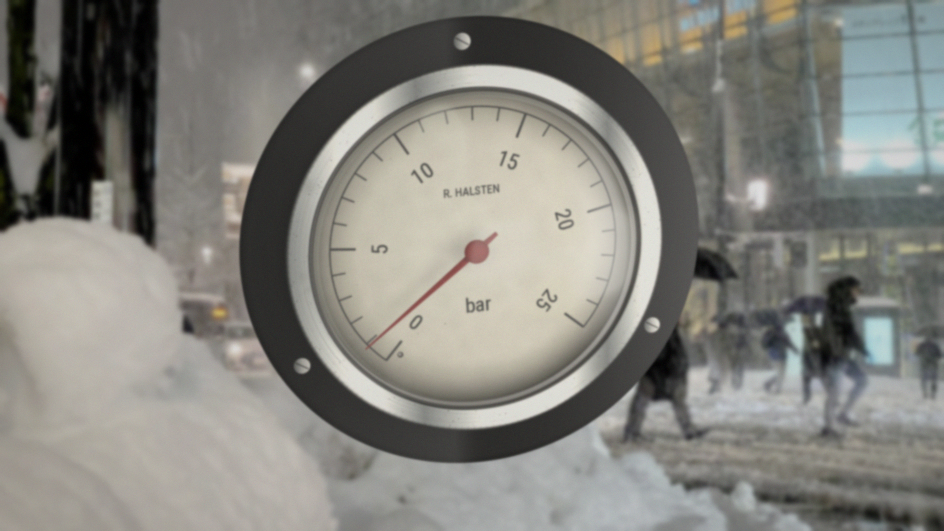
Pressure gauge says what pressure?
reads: 1 bar
